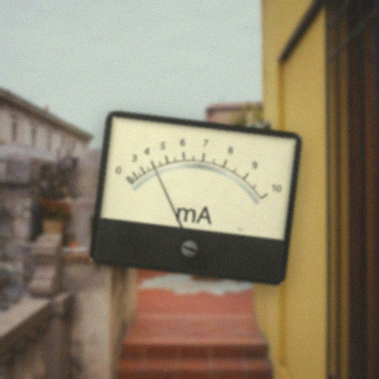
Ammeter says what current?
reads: 4 mA
